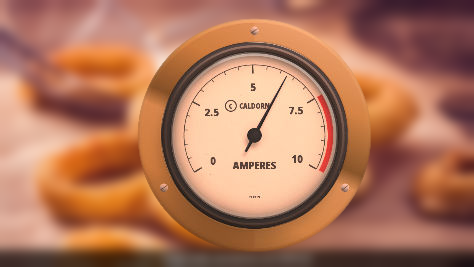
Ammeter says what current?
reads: 6.25 A
